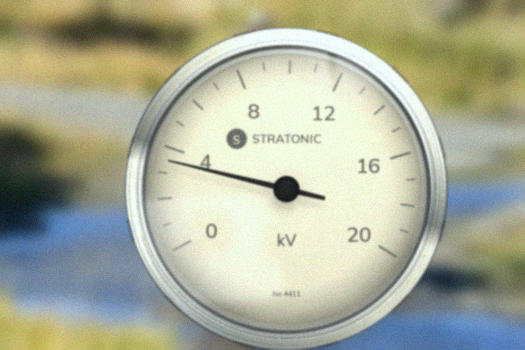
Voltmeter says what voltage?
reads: 3.5 kV
